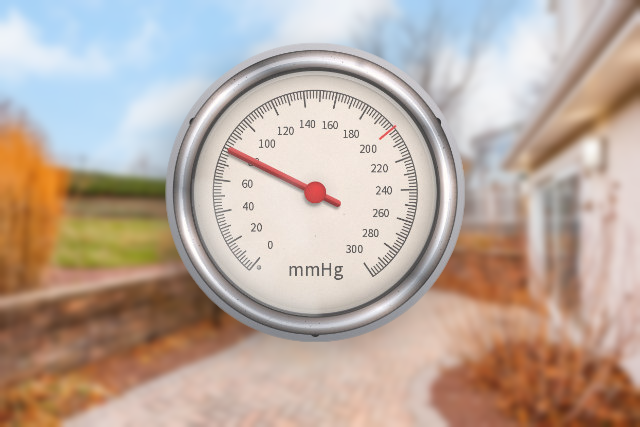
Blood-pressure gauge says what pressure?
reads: 80 mmHg
